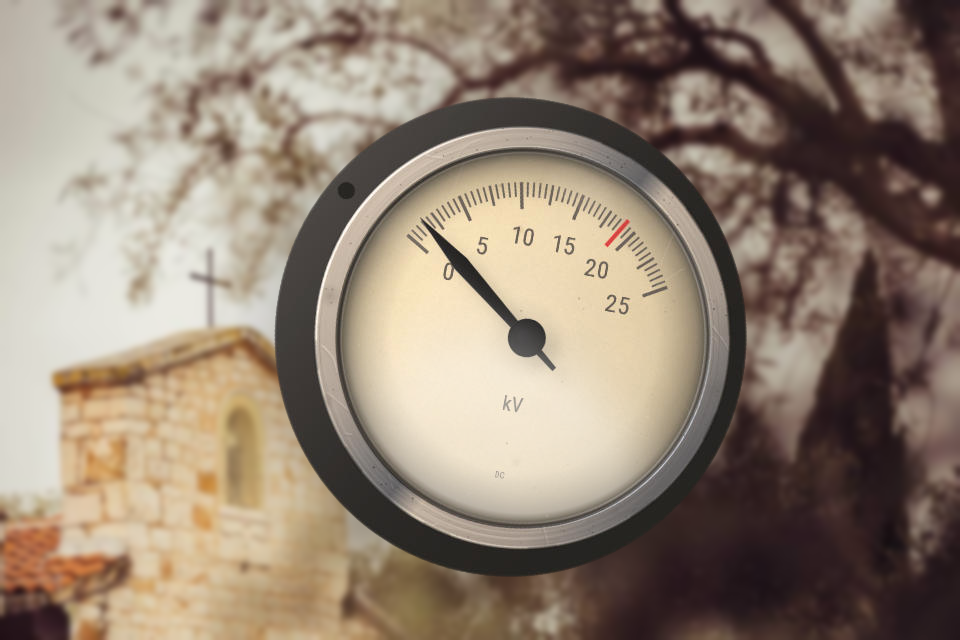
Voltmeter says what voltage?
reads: 1.5 kV
